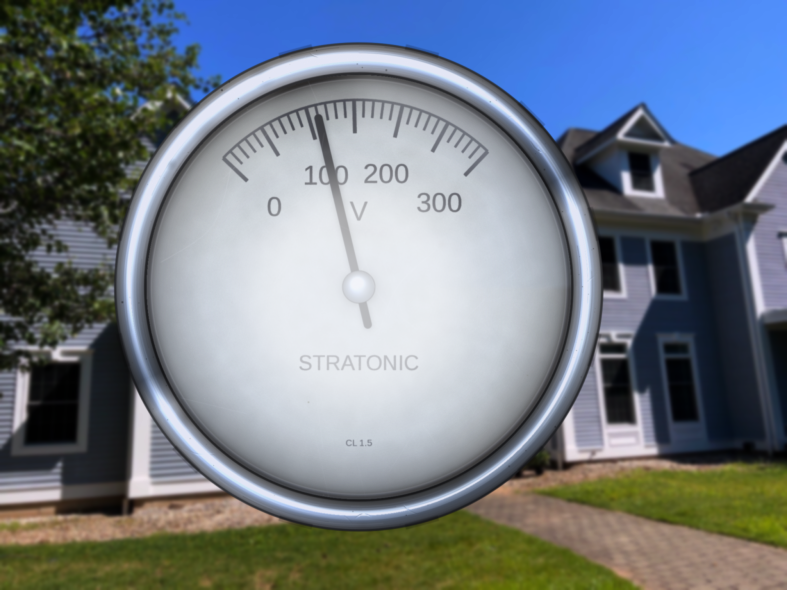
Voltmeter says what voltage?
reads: 110 V
